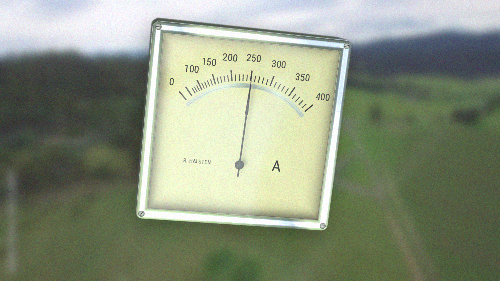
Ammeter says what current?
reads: 250 A
